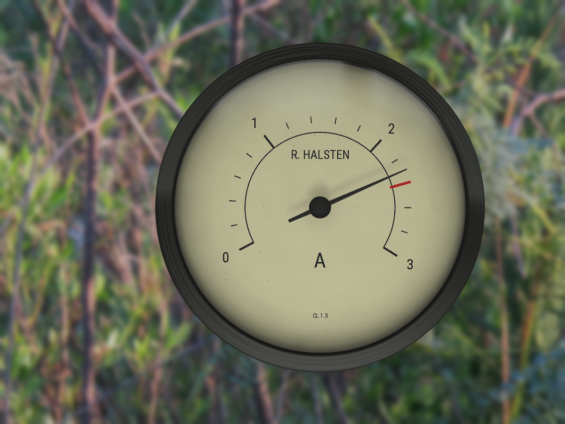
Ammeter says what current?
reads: 2.3 A
